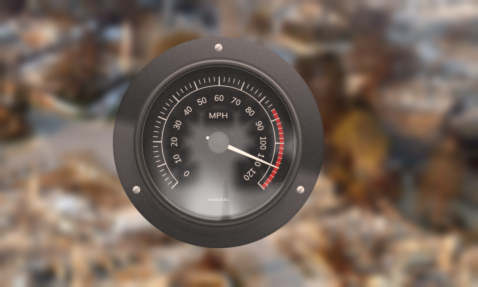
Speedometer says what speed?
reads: 110 mph
